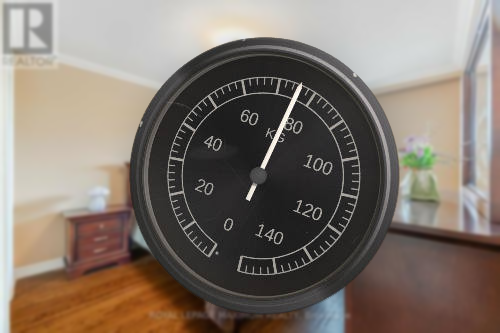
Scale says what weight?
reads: 76 kg
